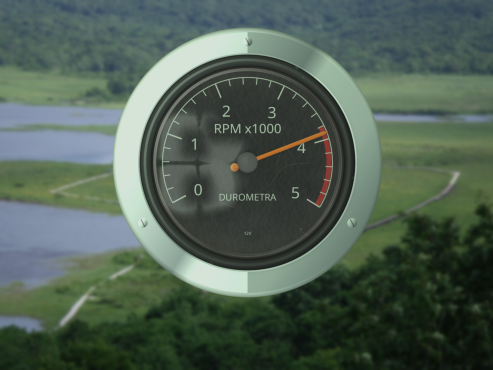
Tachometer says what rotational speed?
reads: 3900 rpm
